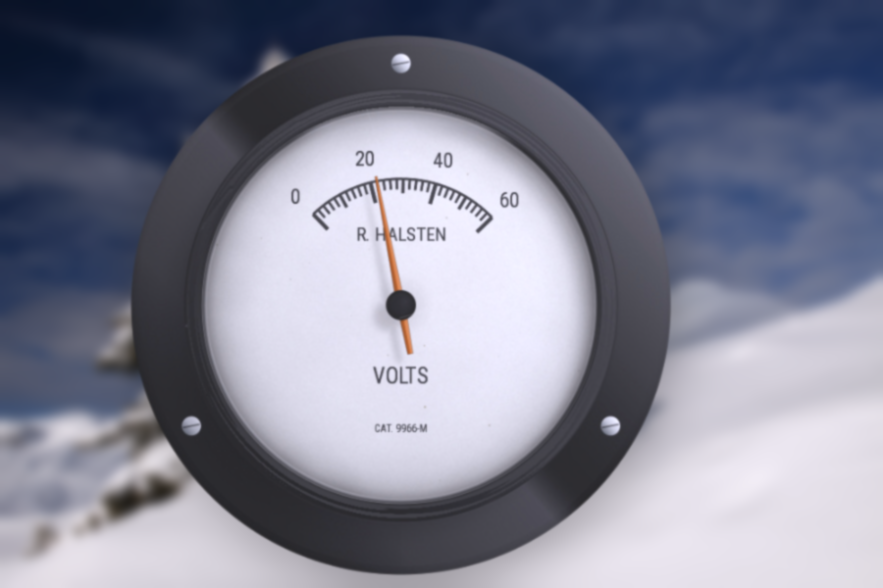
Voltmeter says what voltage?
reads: 22 V
